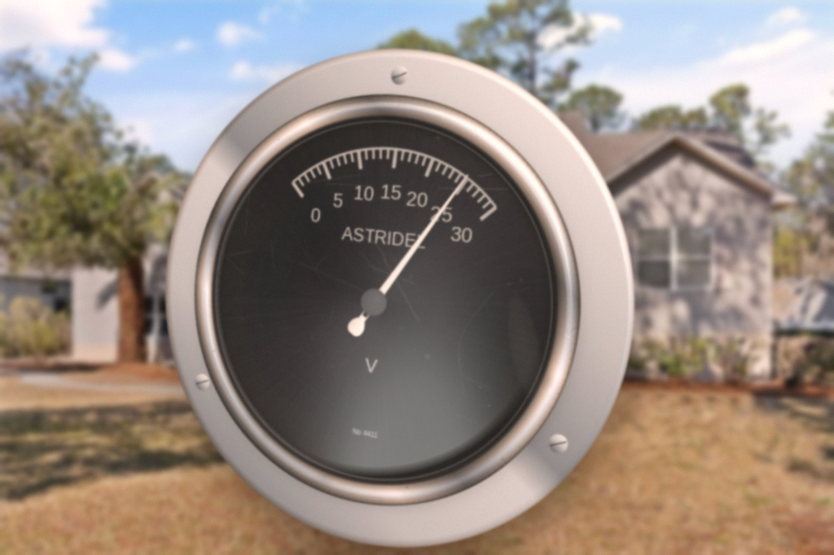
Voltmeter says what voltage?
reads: 25 V
